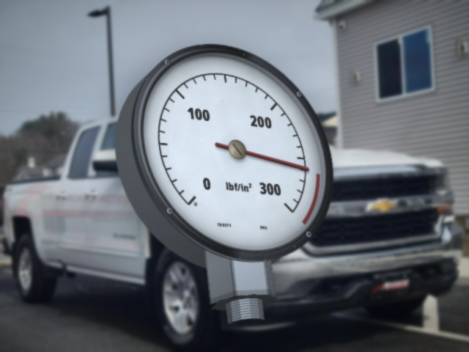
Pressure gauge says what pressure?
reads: 260 psi
